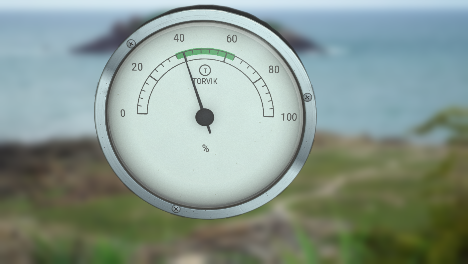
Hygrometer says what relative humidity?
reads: 40 %
